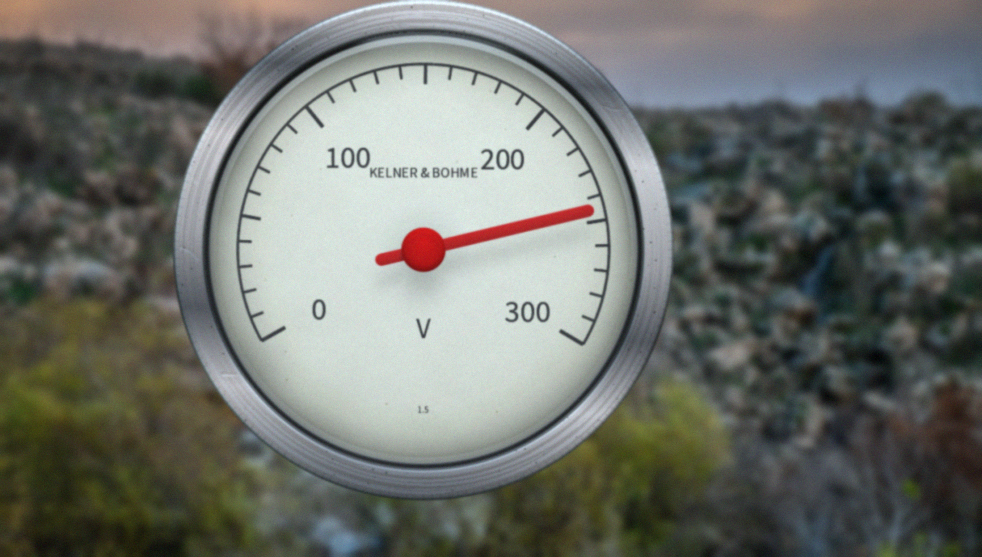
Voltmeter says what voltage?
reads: 245 V
